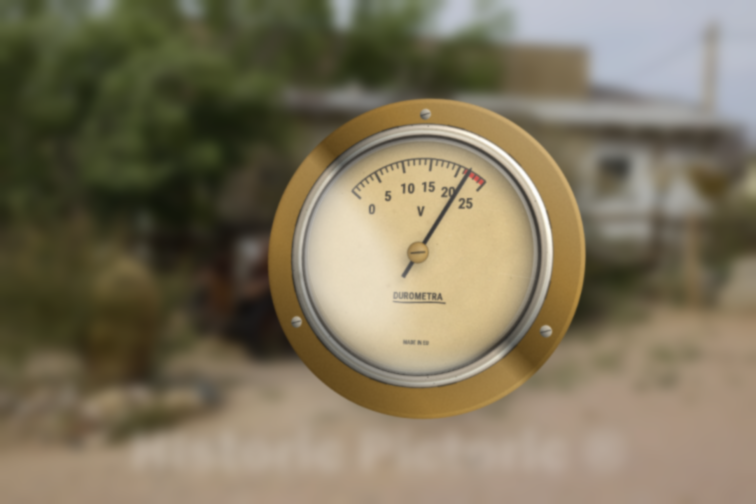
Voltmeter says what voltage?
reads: 22 V
